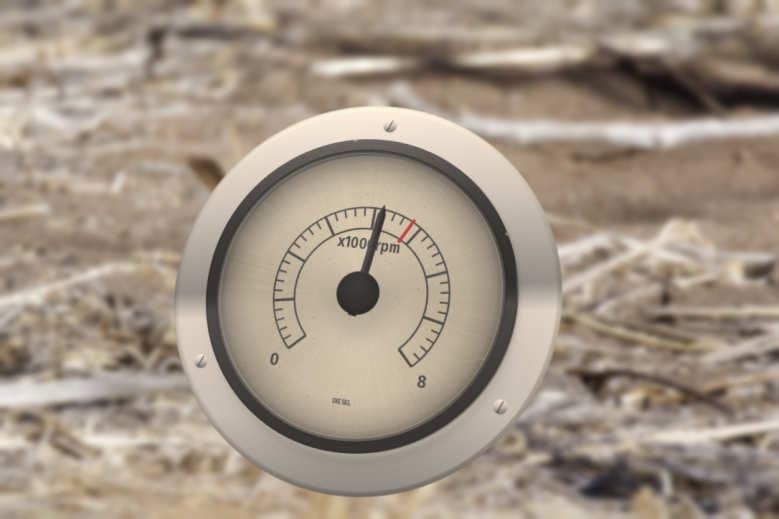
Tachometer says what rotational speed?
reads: 4200 rpm
